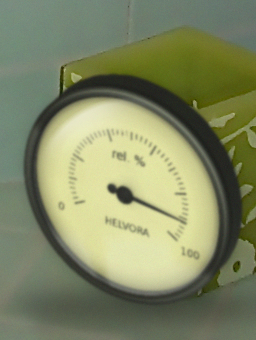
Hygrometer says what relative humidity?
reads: 90 %
